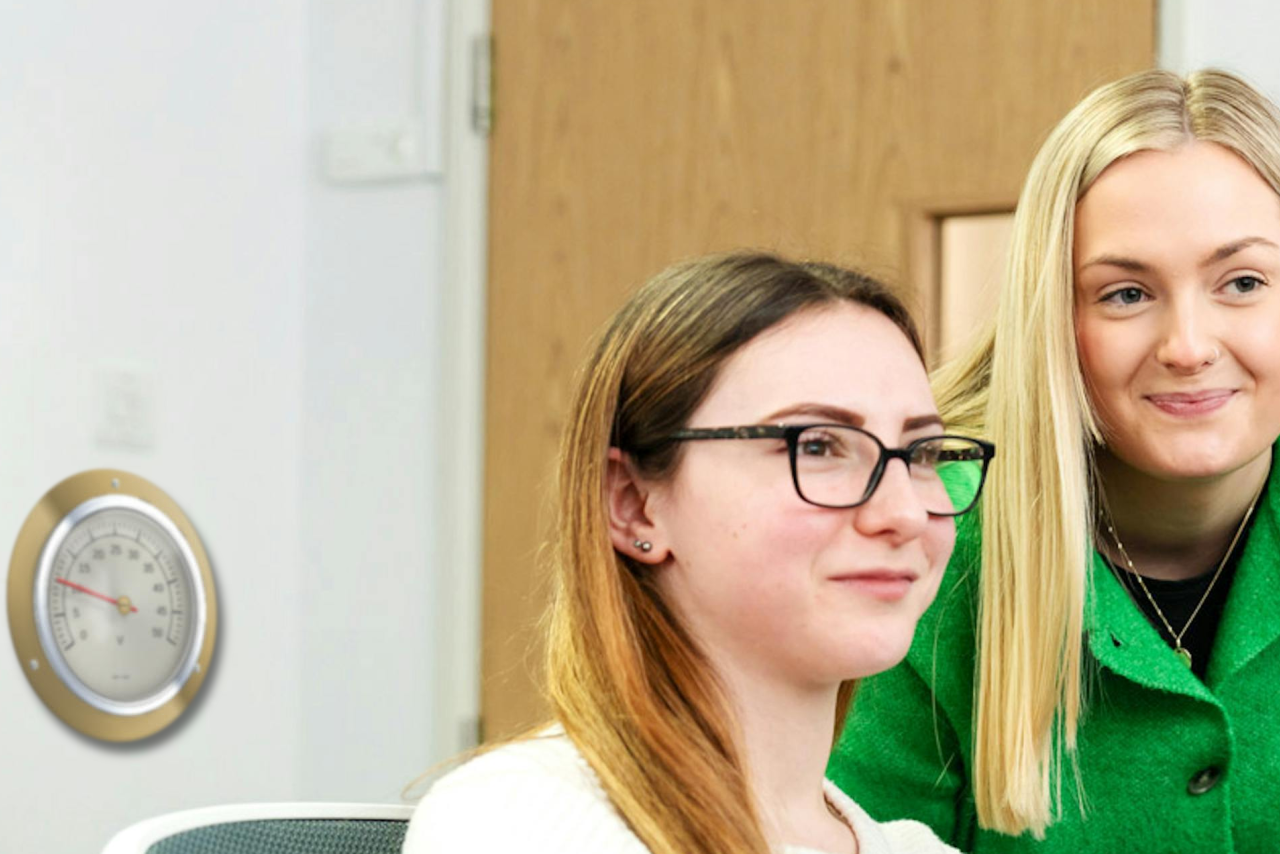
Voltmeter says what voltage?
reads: 10 V
